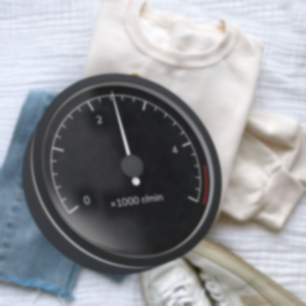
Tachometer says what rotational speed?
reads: 2400 rpm
